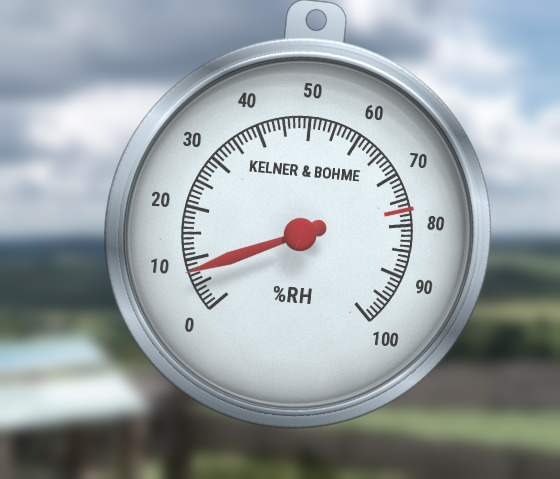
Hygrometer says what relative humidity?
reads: 8 %
